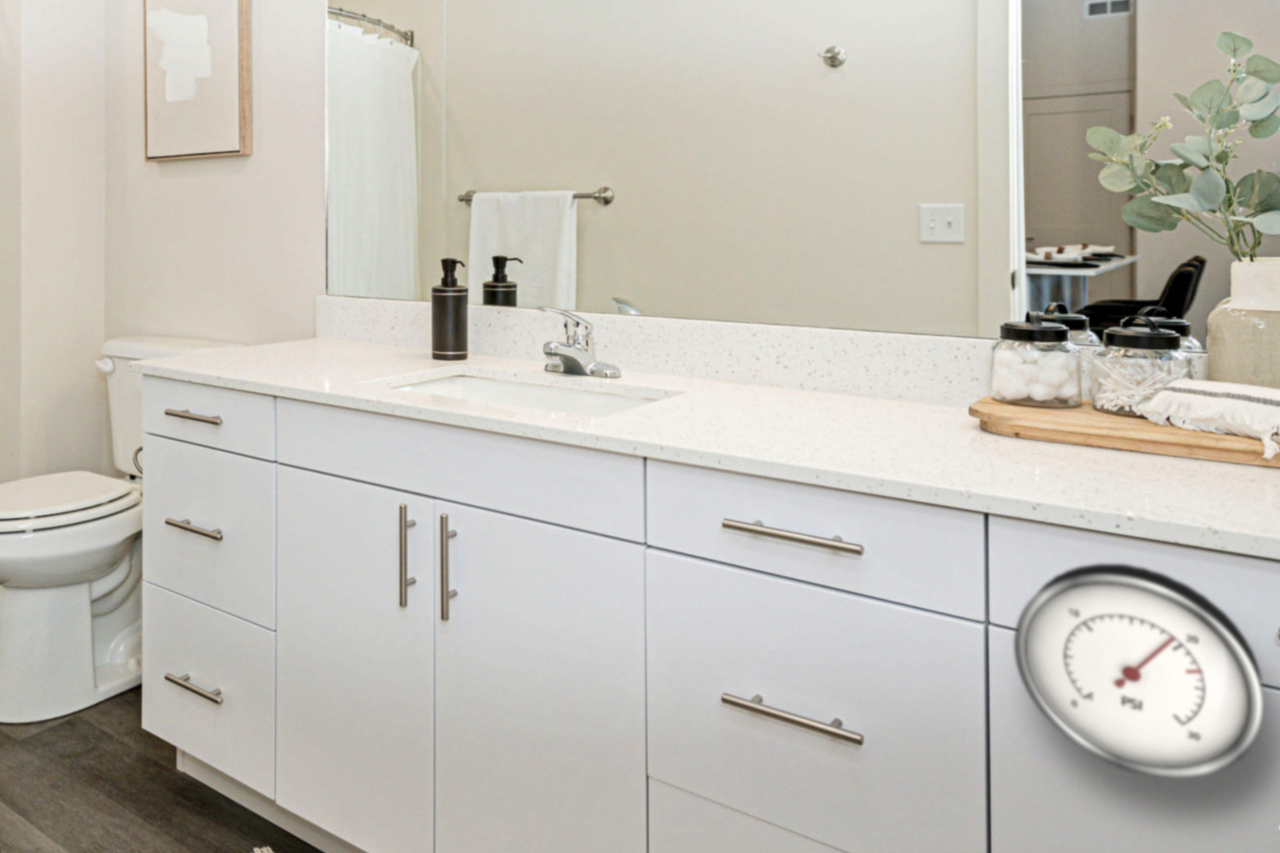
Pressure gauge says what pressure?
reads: 19 psi
